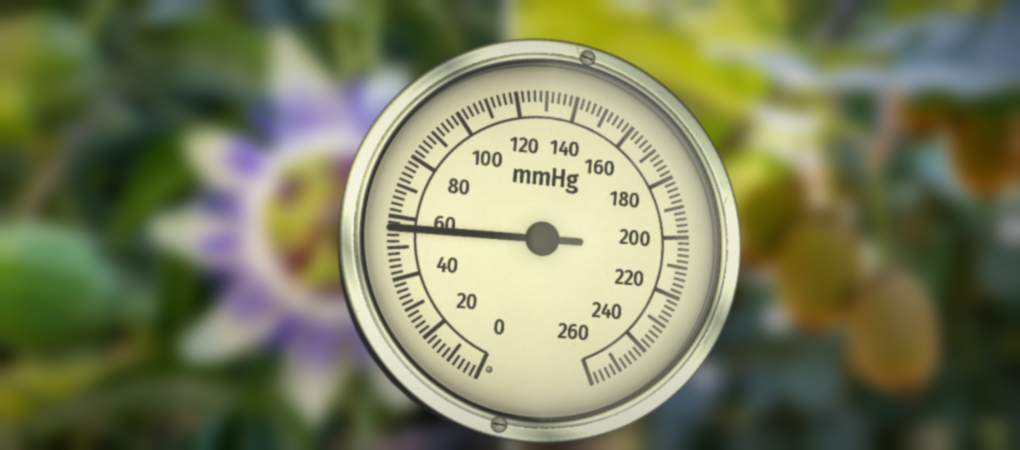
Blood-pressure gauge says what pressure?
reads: 56 mmHg
